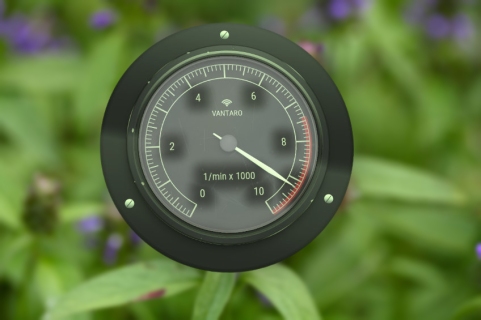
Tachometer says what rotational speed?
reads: 9200 rpm
